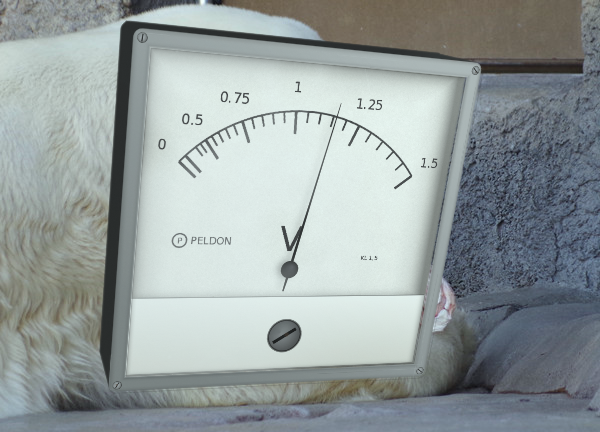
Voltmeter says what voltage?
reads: 1.15 V
